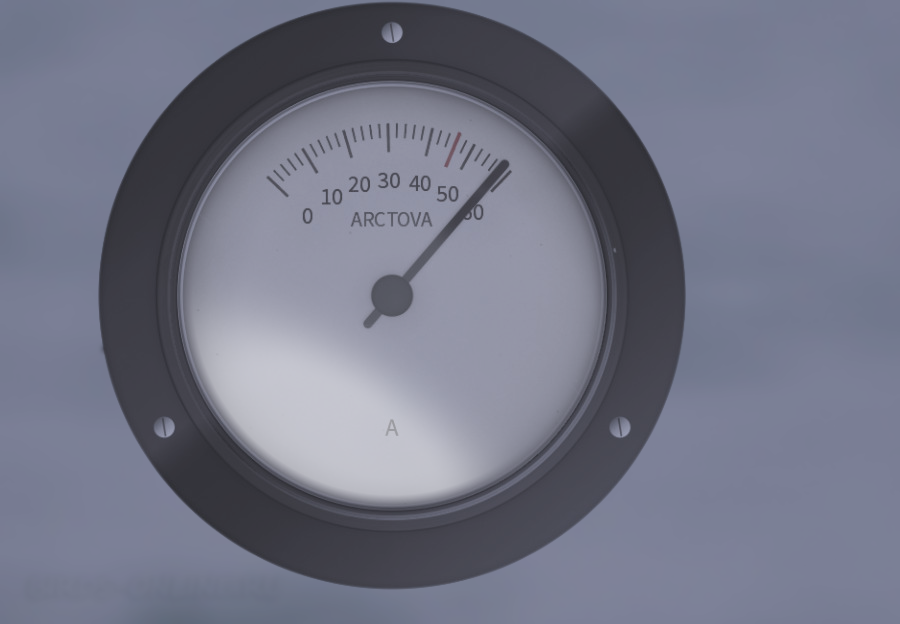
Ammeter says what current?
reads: 58 A
